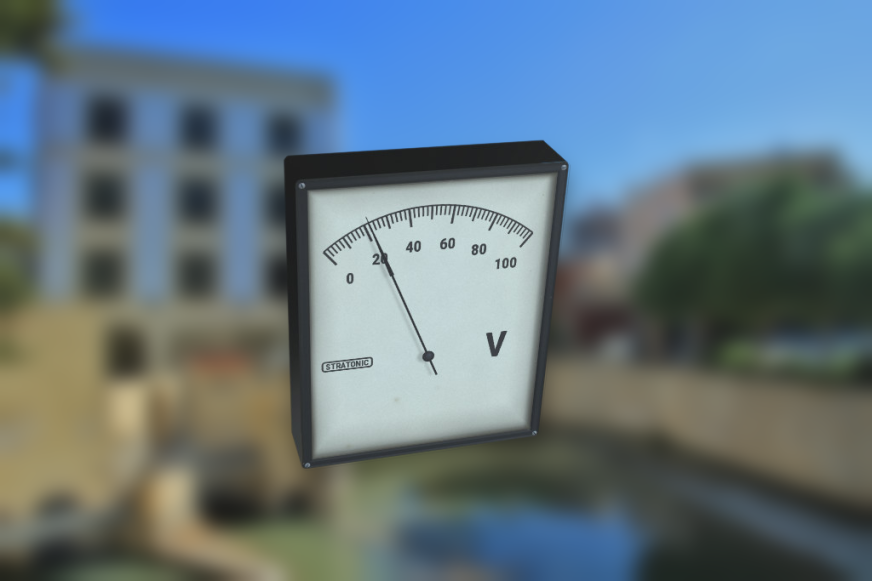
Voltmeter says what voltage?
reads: 22 V
